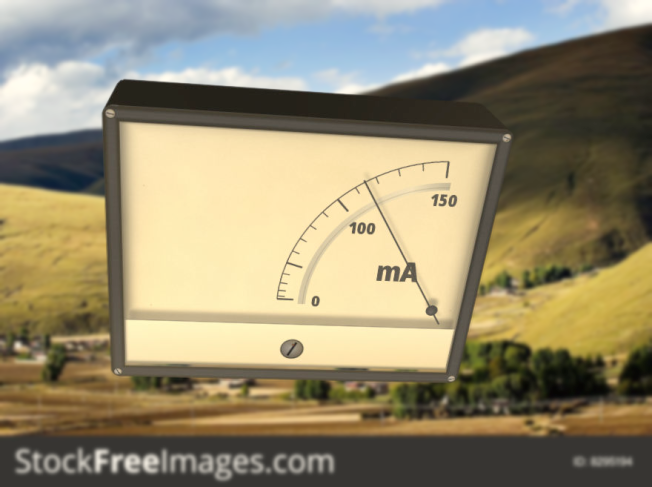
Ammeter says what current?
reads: 115 mA
